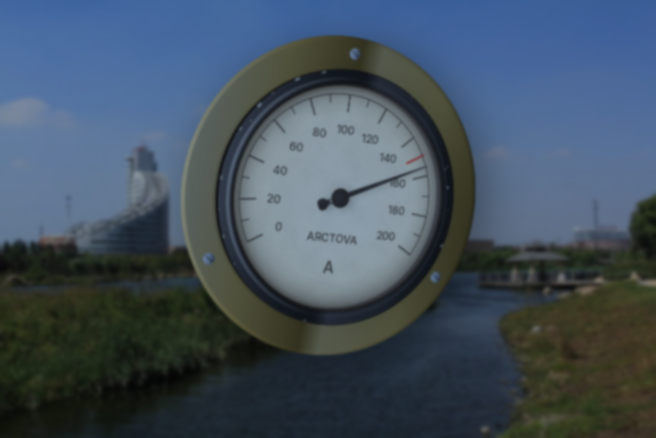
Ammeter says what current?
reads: 155 A
